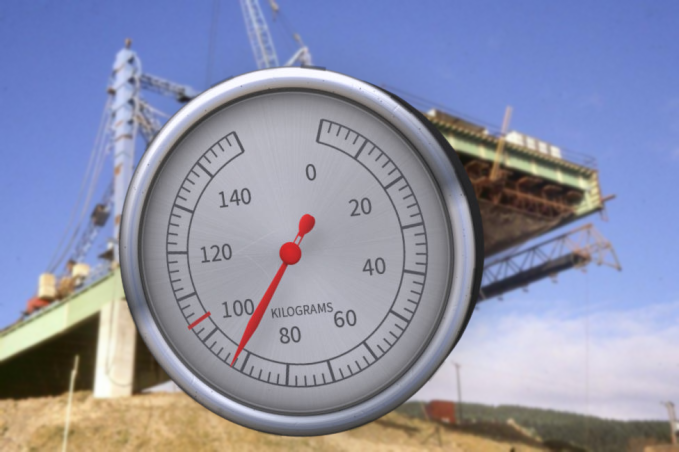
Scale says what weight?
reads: 92 kg
